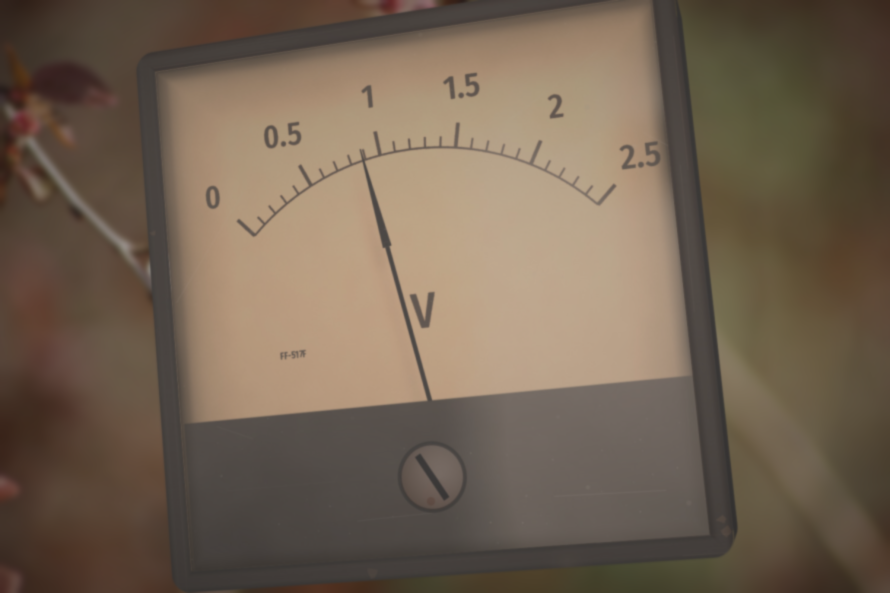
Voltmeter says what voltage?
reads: 0.9 V
